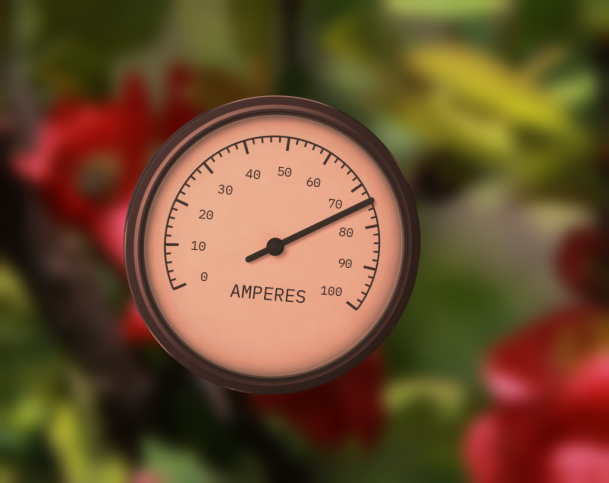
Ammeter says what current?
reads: 74 A
